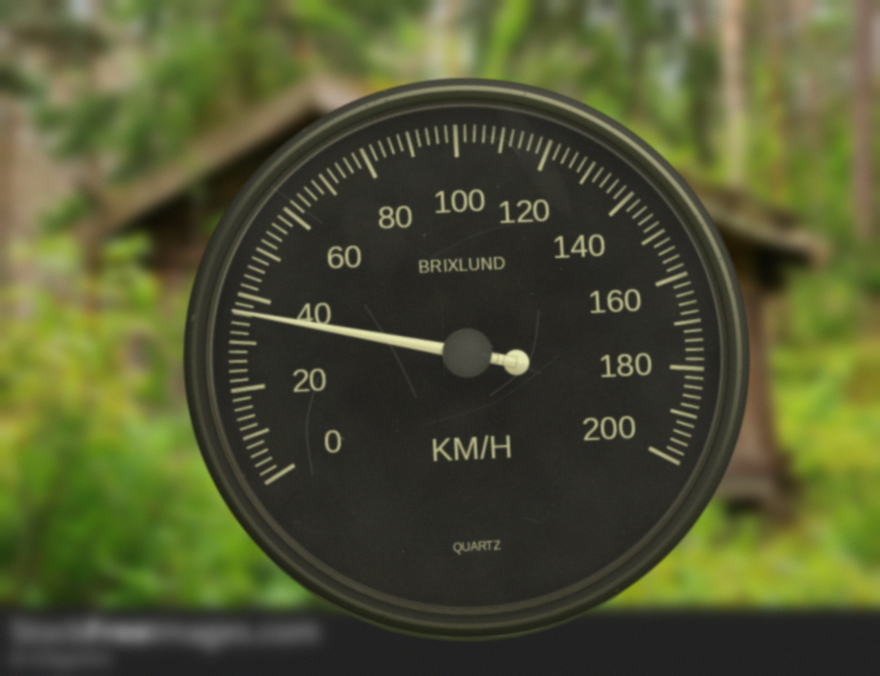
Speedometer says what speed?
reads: 36 km/h
